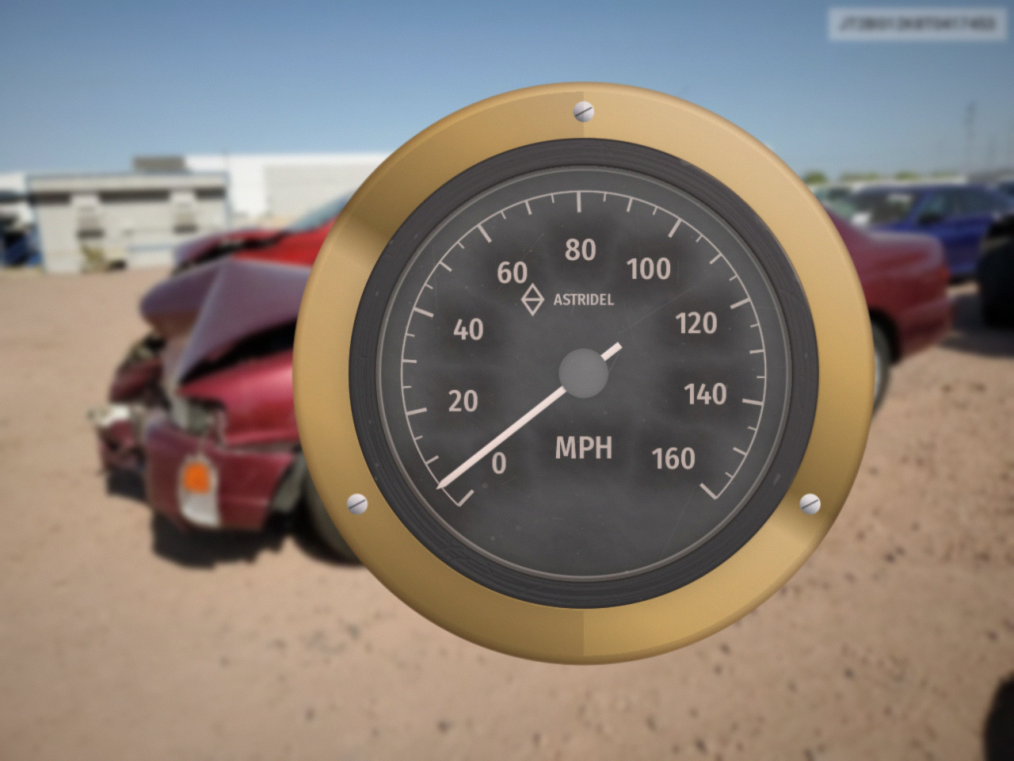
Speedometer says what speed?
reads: 5 mph
